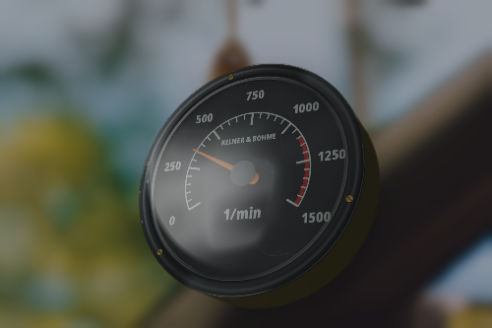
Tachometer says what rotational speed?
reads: 350 rpm
